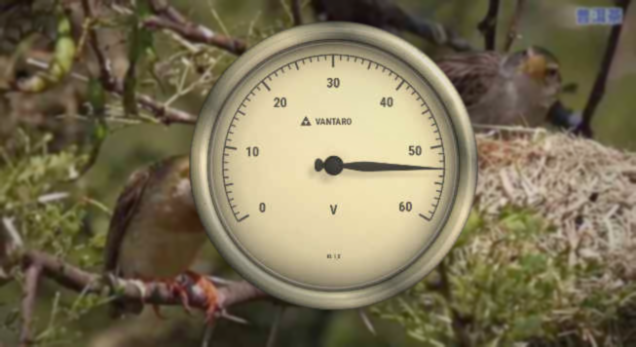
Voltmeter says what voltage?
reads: 53 V
